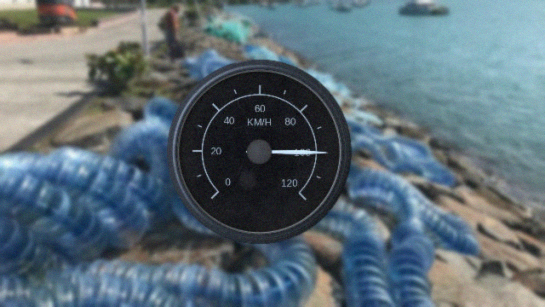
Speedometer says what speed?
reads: 100 km/h
